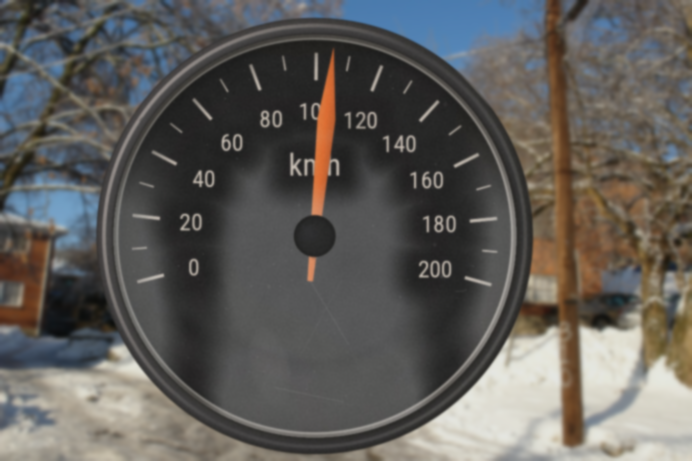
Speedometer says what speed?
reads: 105 km/h
